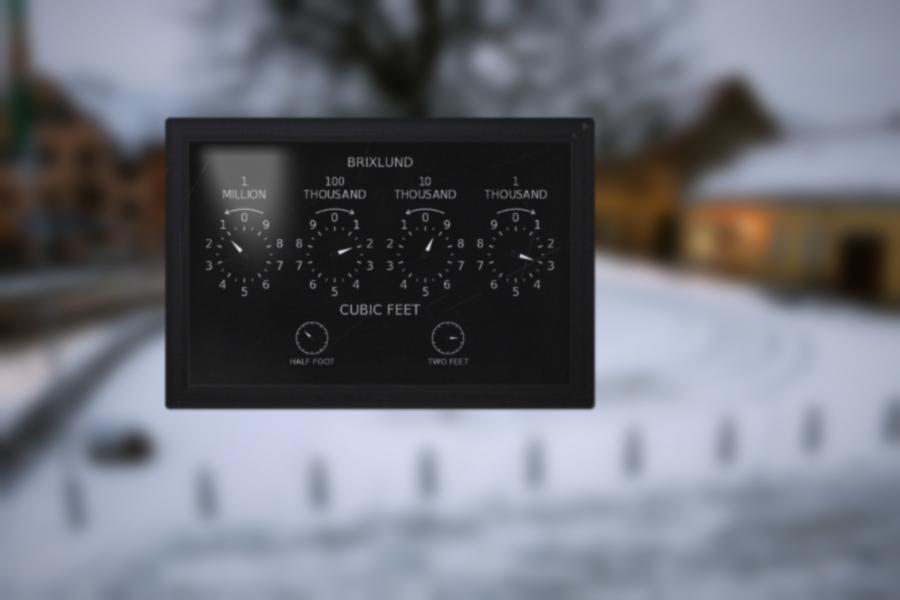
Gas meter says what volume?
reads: 119300 ft³
